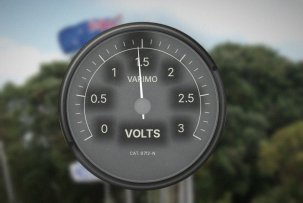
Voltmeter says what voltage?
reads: 1.45 V
